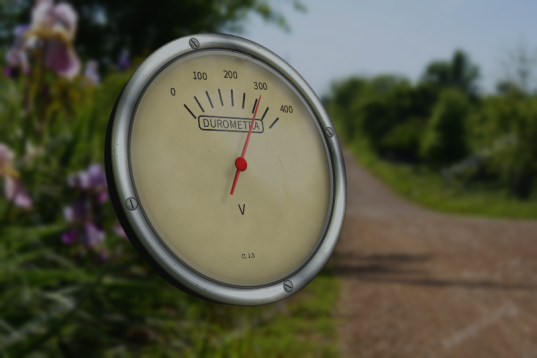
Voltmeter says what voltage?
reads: 300 V
